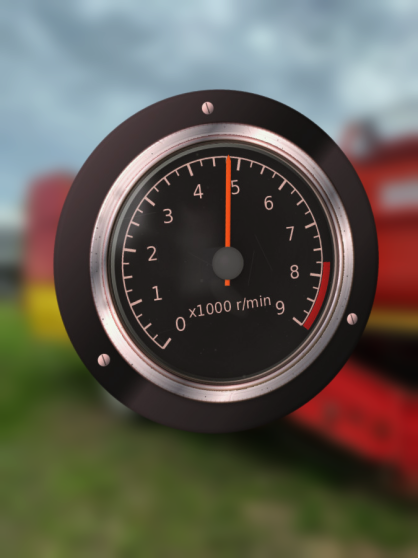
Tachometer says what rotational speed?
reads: 4750 rpm
